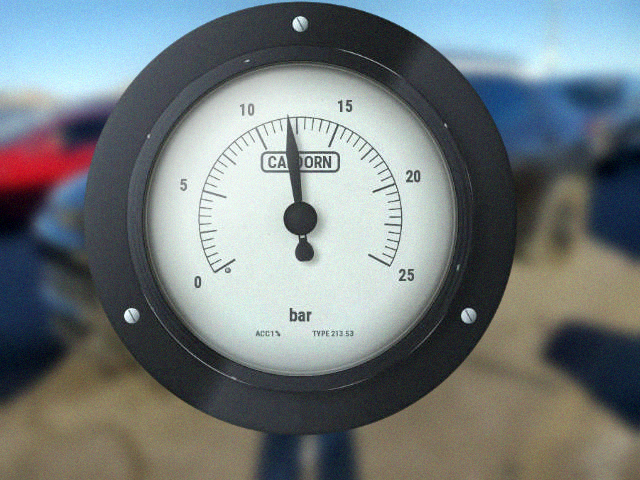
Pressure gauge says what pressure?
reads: 12 bar
